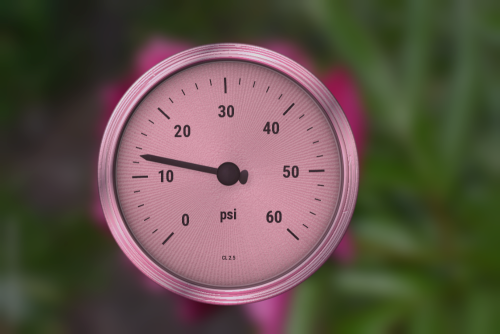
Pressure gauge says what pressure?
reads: 13 psi
